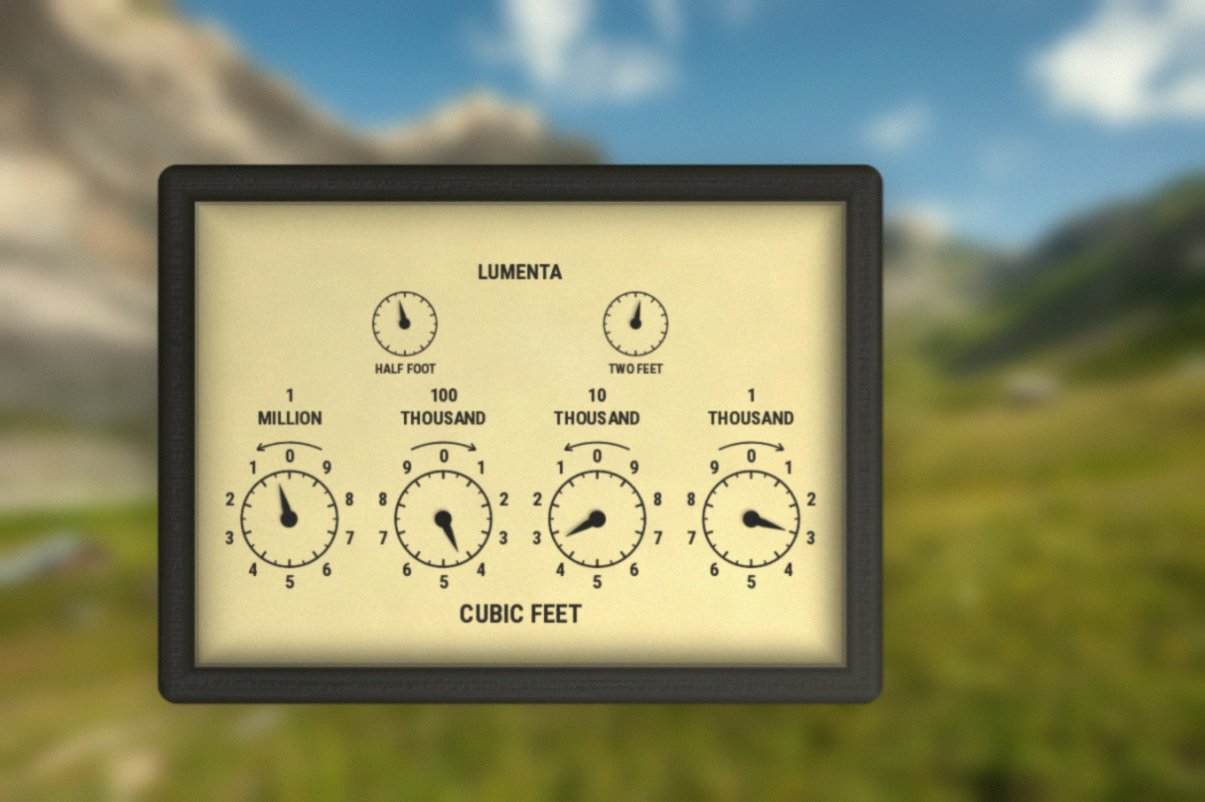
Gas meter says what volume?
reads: 43300 ft³
